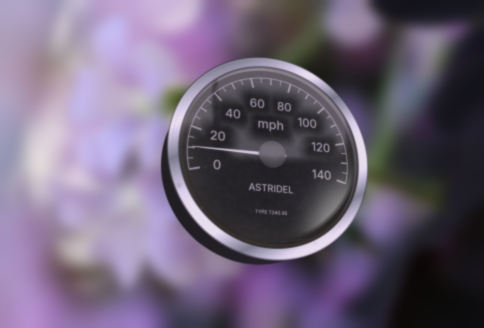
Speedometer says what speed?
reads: 10 mph
